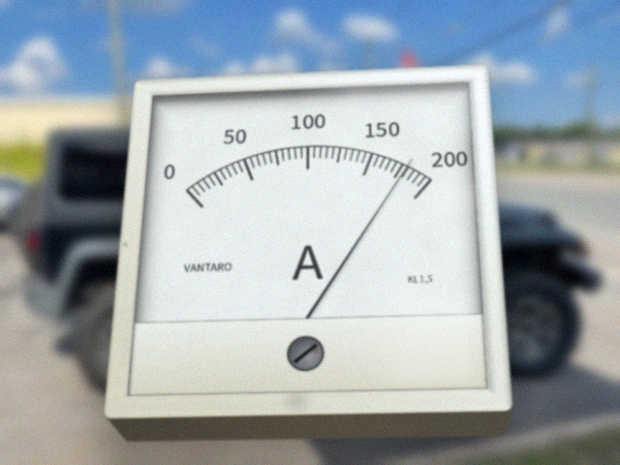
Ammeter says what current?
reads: 180 A
